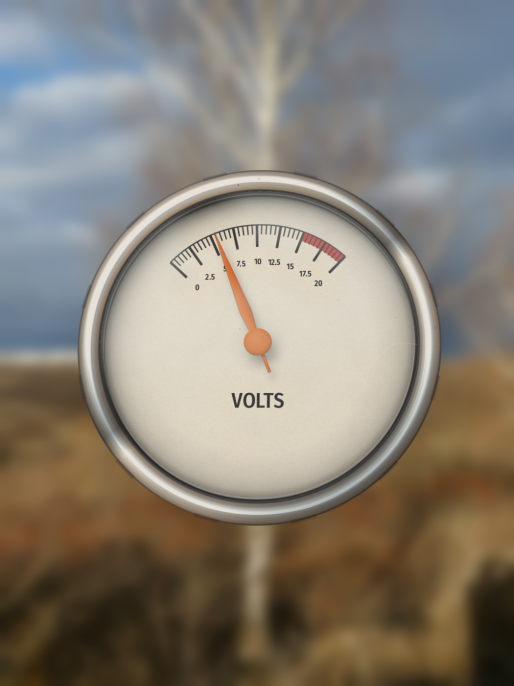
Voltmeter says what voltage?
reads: 5.5 V
